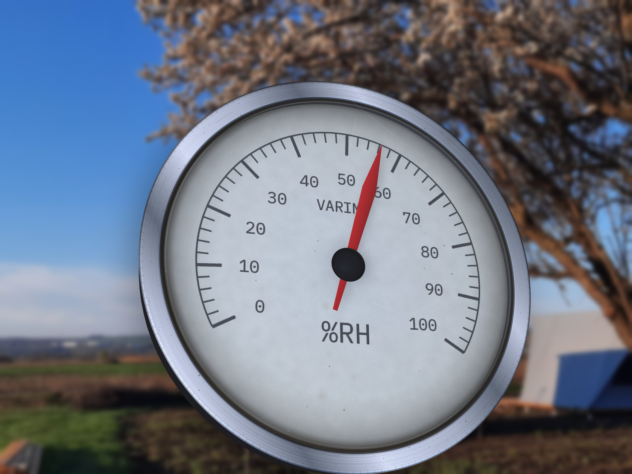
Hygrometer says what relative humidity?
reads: 56 %
